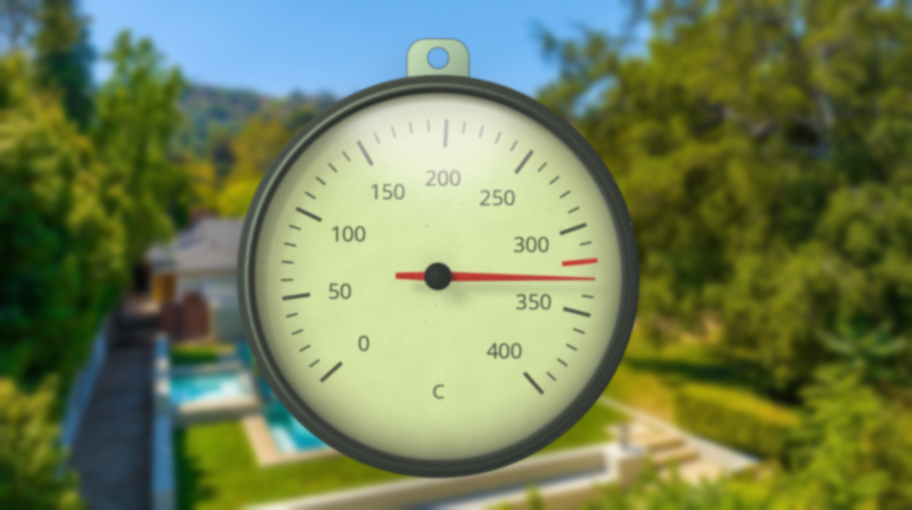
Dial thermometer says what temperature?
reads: 330 °C
